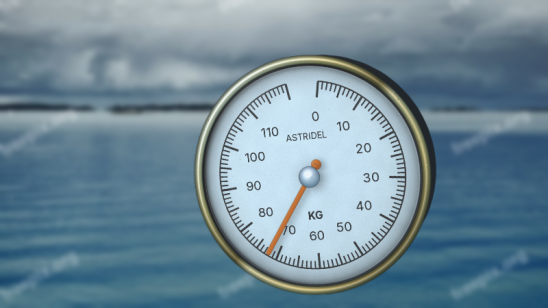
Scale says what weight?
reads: 72 kg
